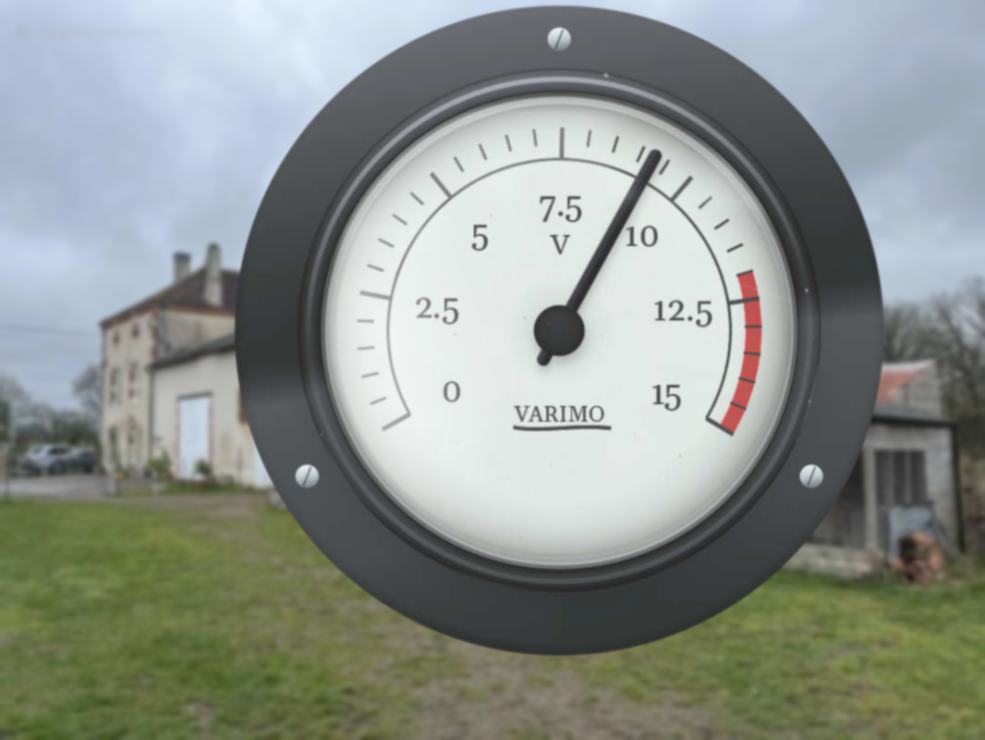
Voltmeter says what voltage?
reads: 9.25 V
